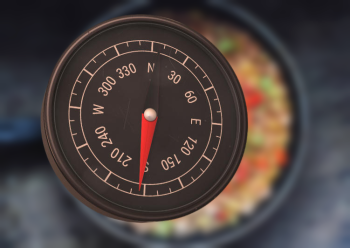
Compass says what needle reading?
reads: 185 °
